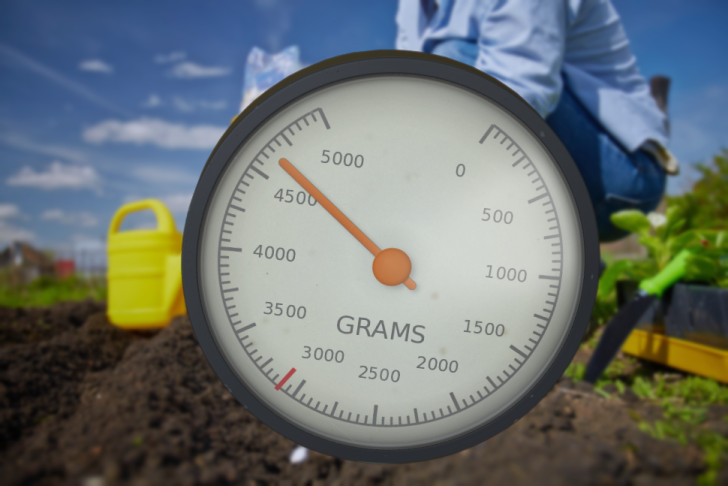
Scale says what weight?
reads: 4650 g
